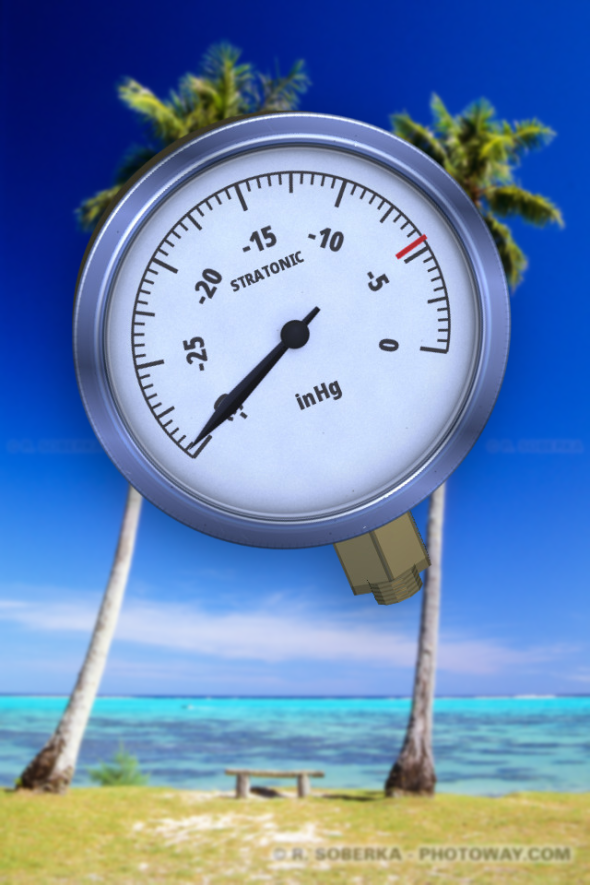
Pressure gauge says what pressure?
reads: -29.5 inHg
